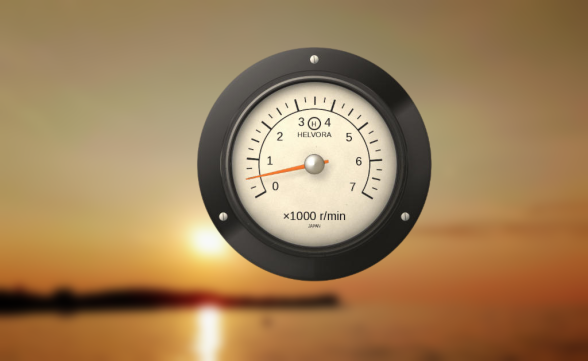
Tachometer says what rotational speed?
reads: 500 rpm
